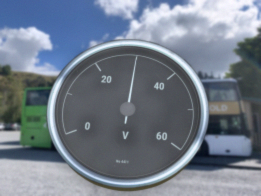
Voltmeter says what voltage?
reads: 30 V
